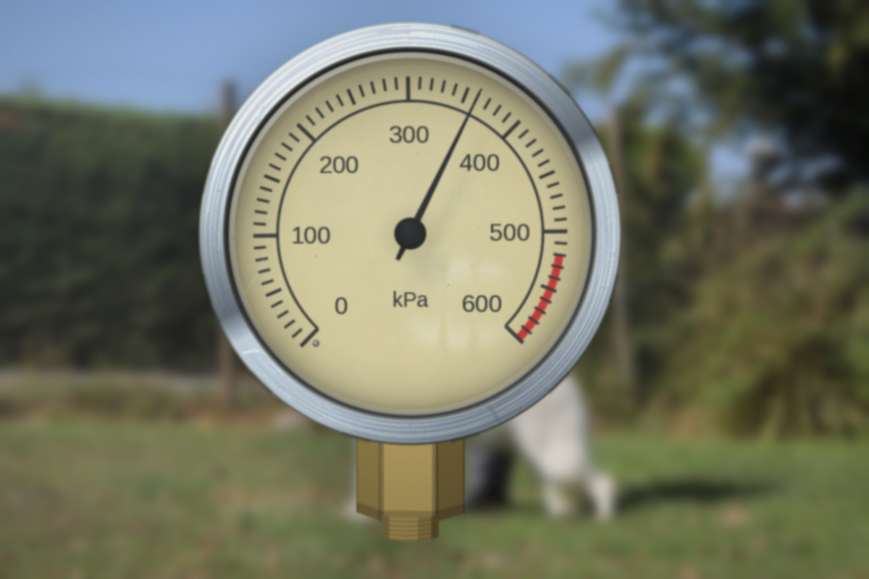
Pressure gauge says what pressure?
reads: 360 kPa
